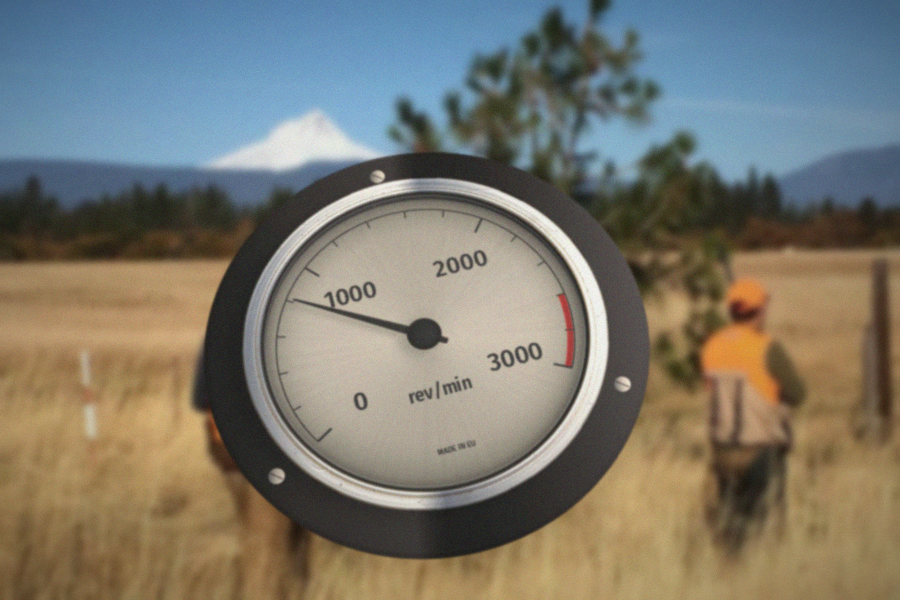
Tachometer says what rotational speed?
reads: 800 rpm
